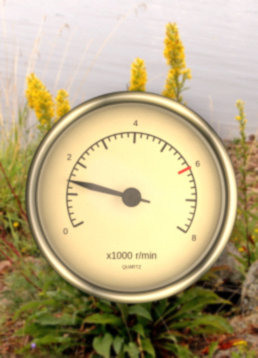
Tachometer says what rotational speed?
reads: 1400 rpm
